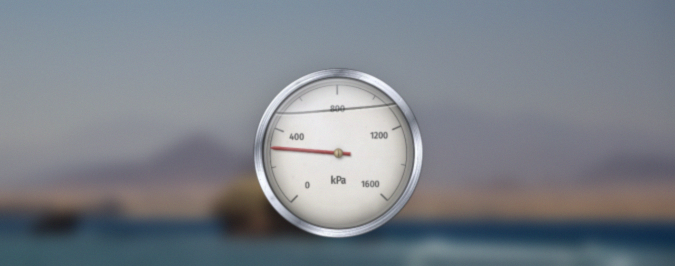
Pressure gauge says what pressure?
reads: 300 kPa
